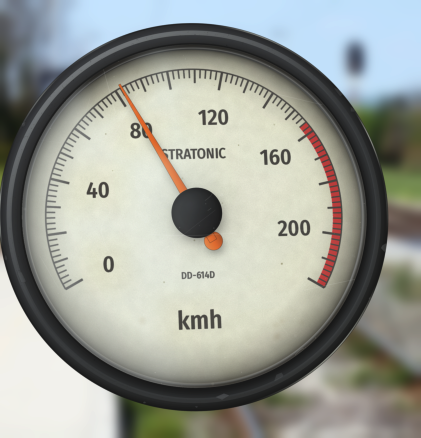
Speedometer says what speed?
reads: 82 km/h
